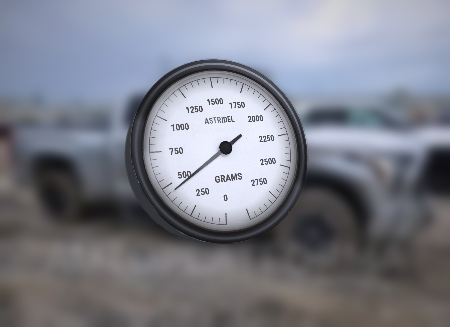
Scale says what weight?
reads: 450 g
